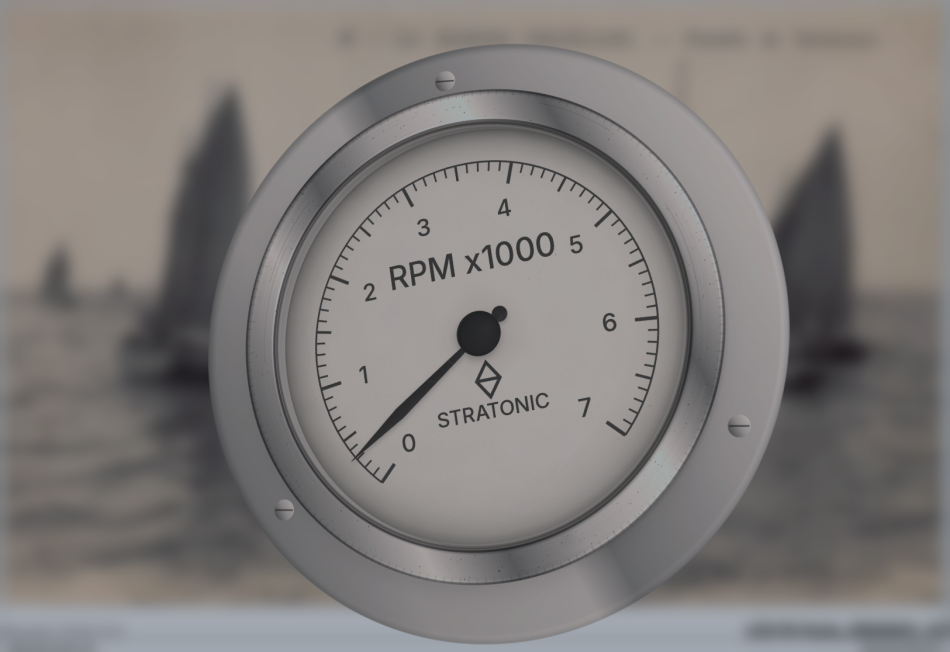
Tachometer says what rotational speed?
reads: 300 rpm
